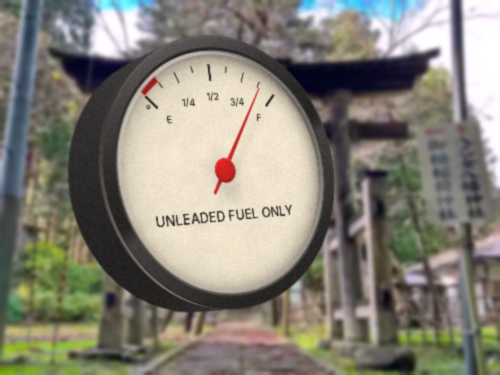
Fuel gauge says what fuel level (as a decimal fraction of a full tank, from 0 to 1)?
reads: 0.875
